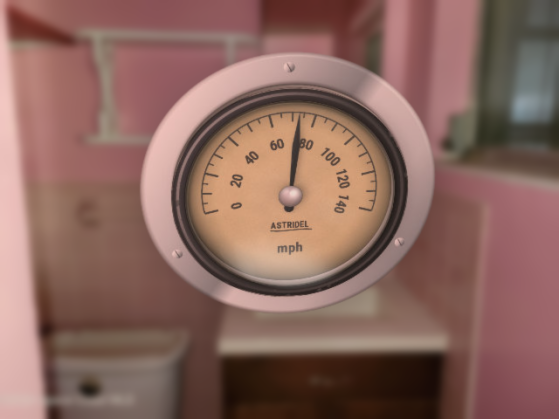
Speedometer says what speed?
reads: 72.5 mph
